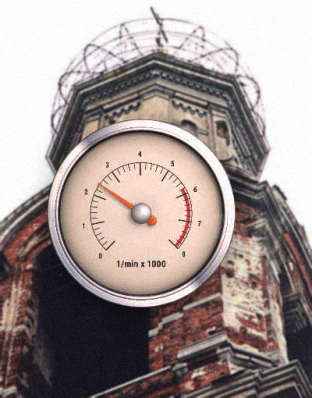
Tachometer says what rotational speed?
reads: 2400 rpm
